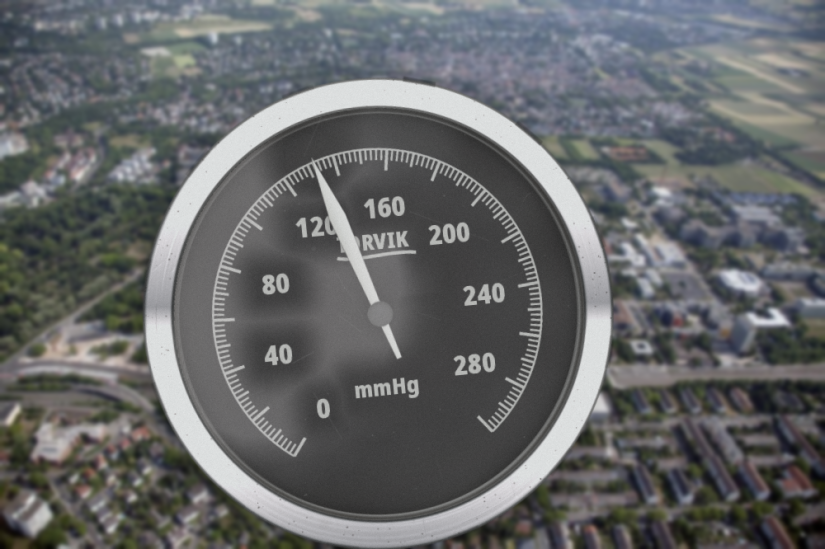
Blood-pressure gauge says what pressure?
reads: 132 mmHg
